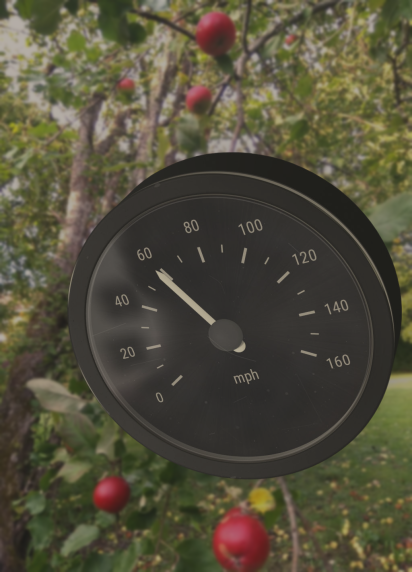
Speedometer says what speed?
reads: 60 mph
